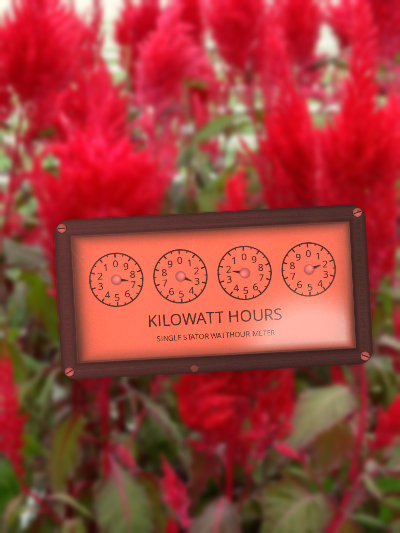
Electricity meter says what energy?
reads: 7322 kWh
